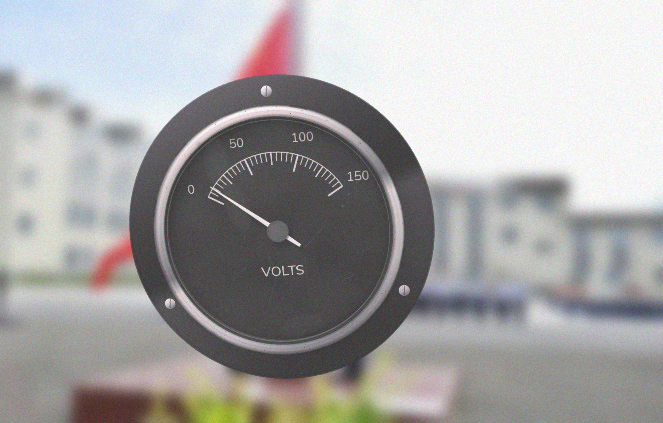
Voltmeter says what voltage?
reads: 10 V
